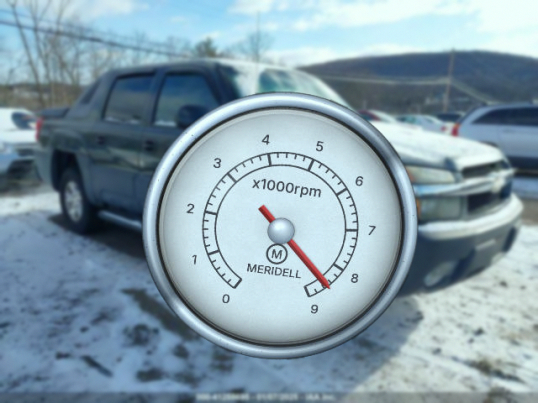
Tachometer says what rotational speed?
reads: 8500 rpm
